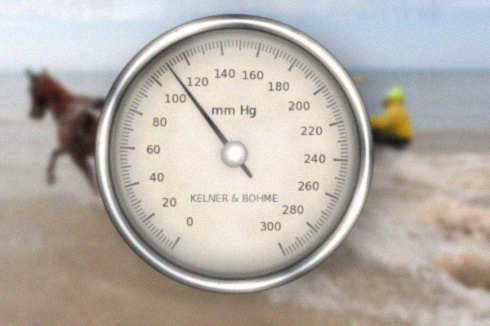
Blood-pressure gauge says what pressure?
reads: 110 mmHg
